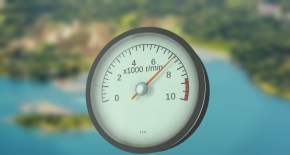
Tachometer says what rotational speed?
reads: 7250 rpm
